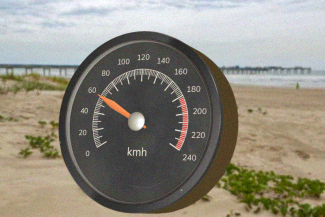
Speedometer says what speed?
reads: 60 km/h
